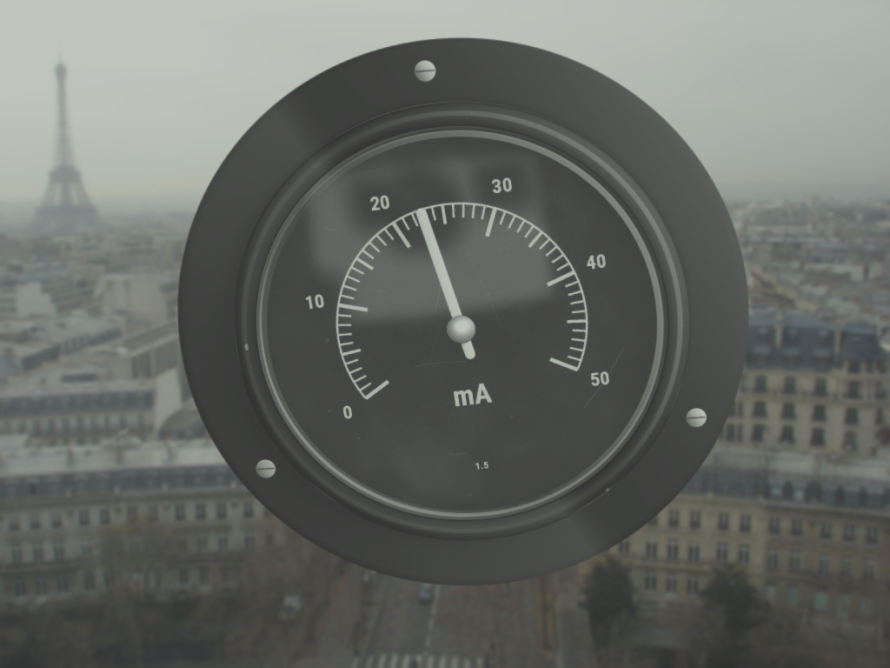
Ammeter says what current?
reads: 23 mA
